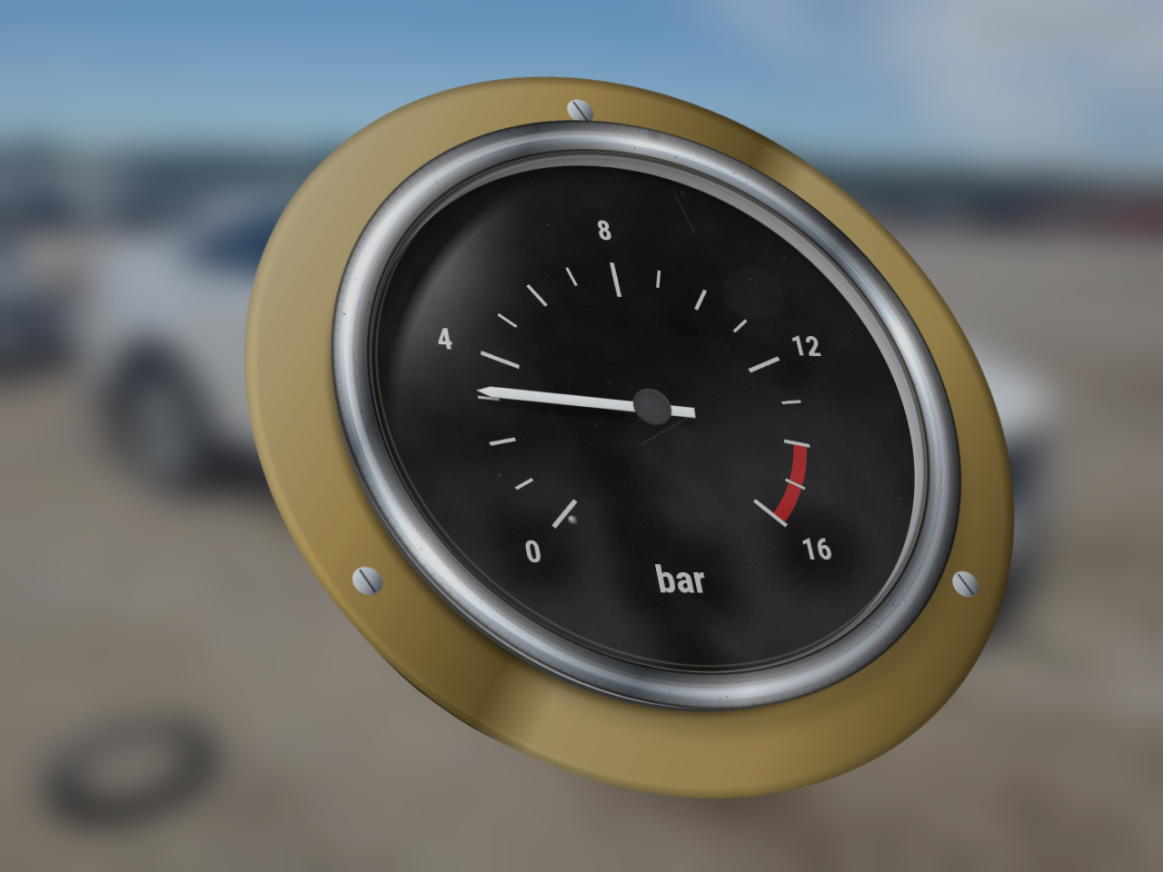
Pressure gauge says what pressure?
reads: 3 bar
